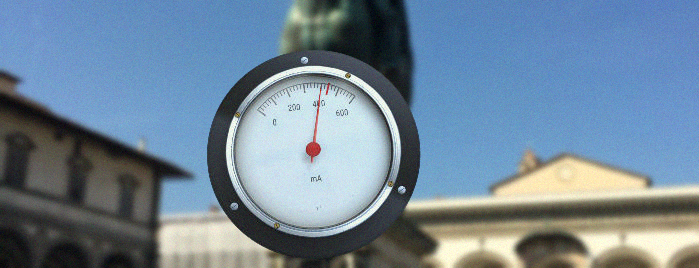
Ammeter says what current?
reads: 400 mA
